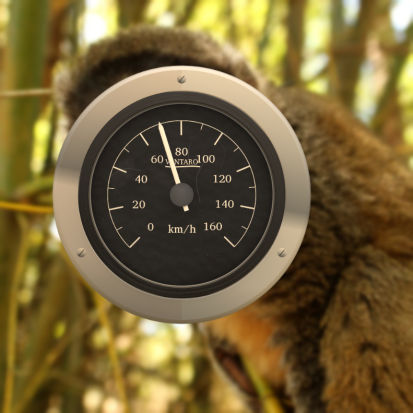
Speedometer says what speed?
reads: 70 km/h
